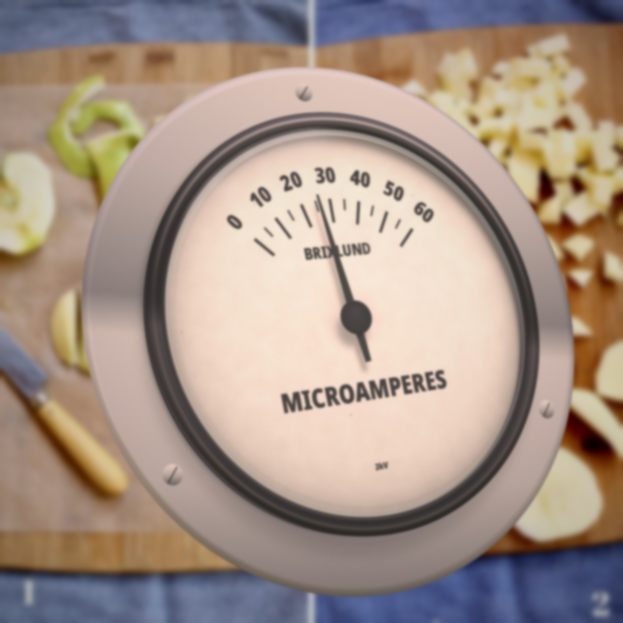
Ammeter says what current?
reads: 25 µA
